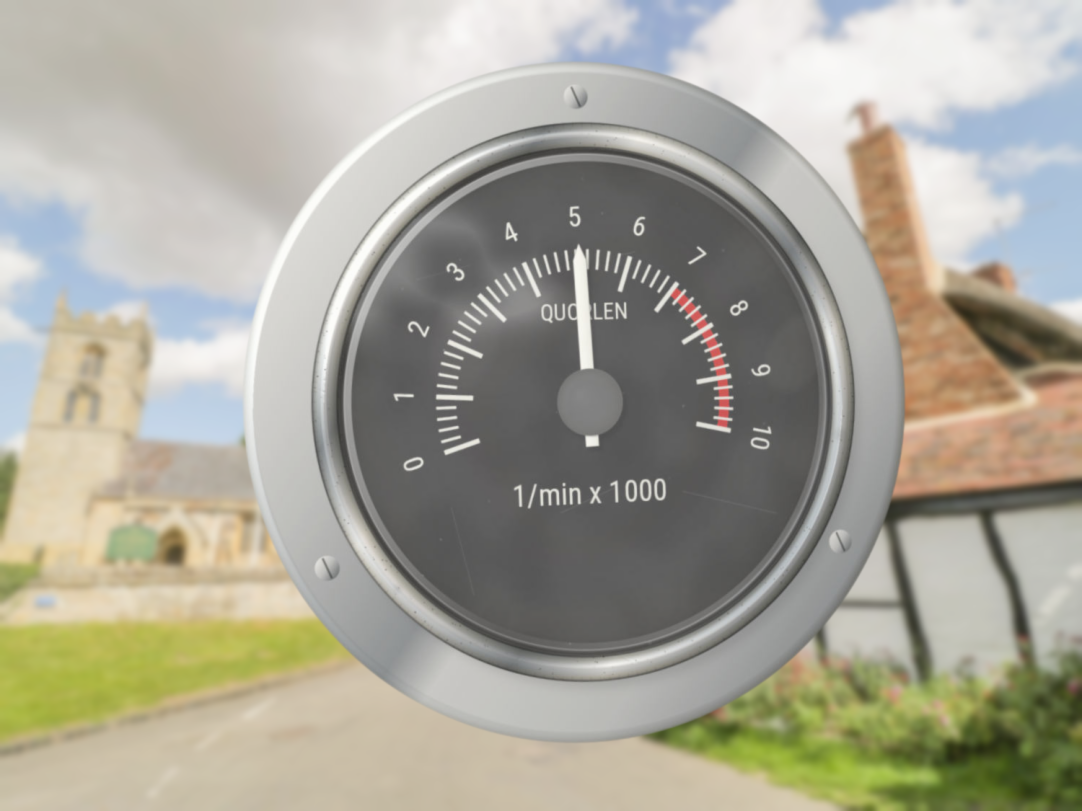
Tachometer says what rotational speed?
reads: 5000 rpm
